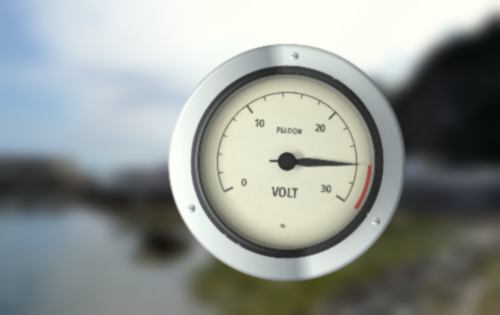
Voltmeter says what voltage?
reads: 26 V
